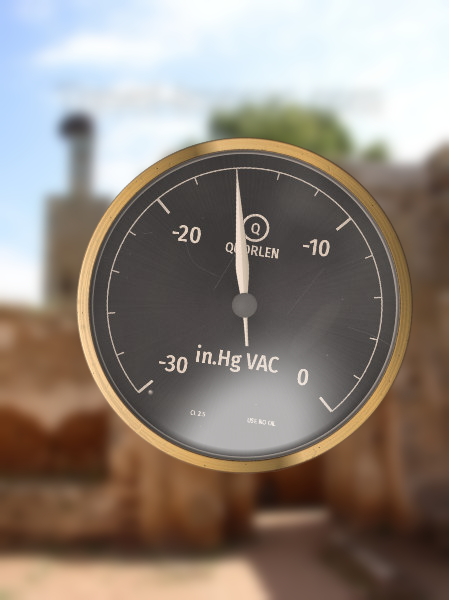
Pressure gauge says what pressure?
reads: -16 inHg
